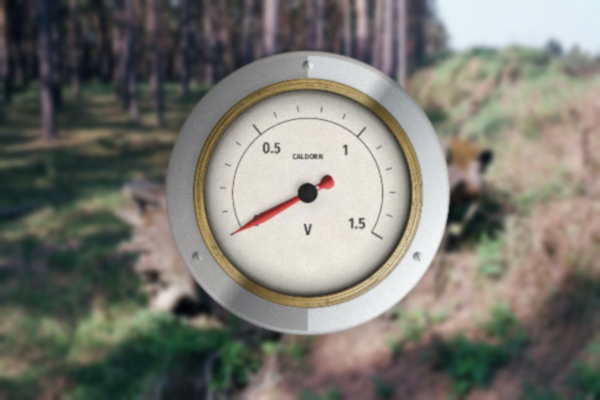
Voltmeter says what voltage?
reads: 0 V
